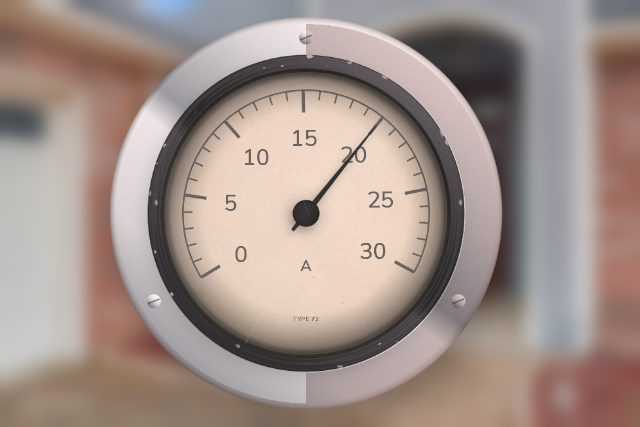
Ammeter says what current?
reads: 20 A
